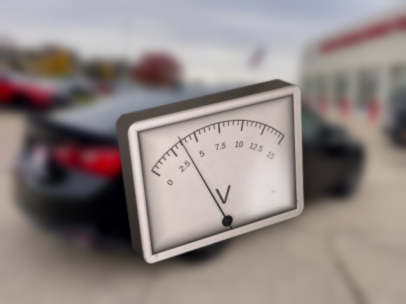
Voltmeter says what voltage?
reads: 3.5 V
